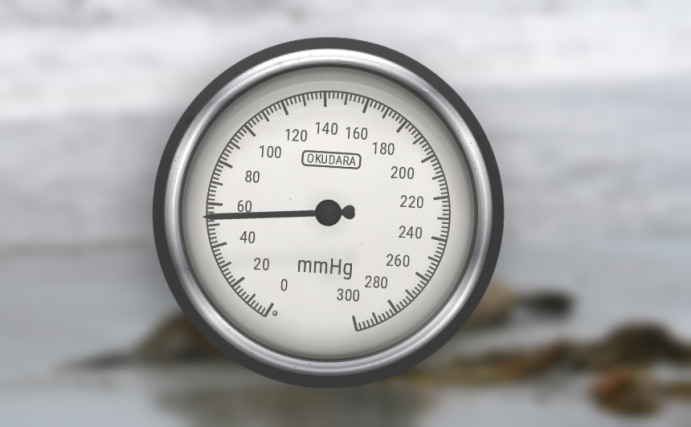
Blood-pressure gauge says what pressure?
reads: 54 mmHg
